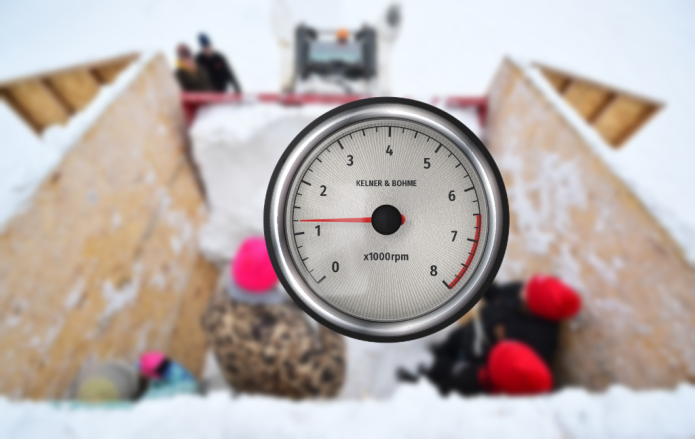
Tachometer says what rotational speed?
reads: 1250 rpm
